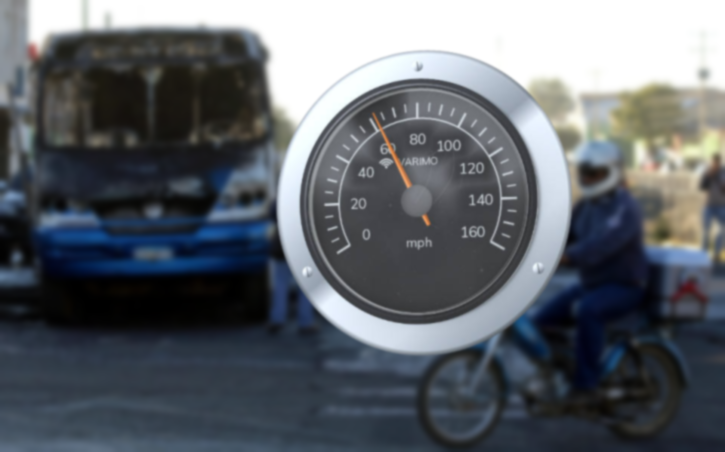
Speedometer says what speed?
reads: 62.5 mph
